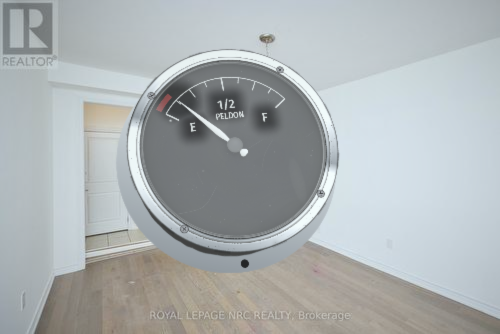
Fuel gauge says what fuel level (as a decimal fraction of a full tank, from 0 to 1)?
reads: 0.125
